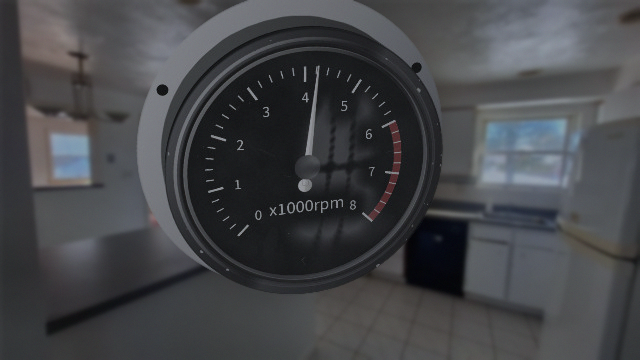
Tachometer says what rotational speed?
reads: 4200 rpm
